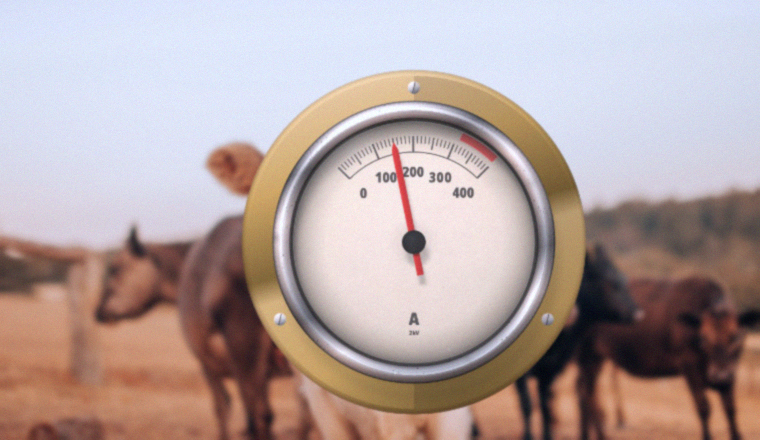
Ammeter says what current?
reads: 150 A
